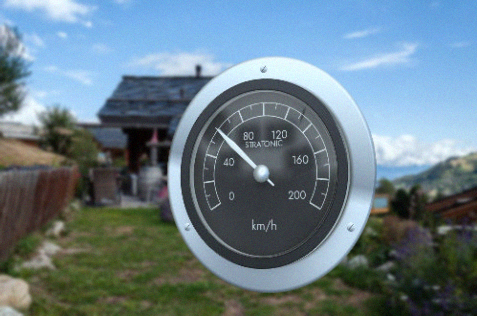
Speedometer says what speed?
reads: 60 km/h
